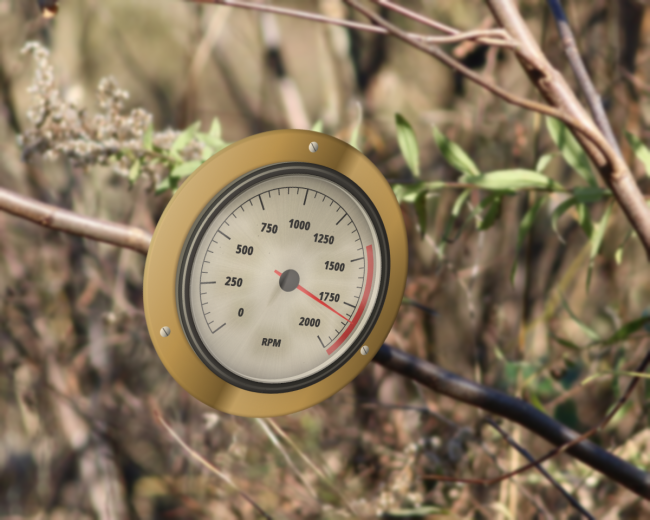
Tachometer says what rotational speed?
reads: 1825 rpm
